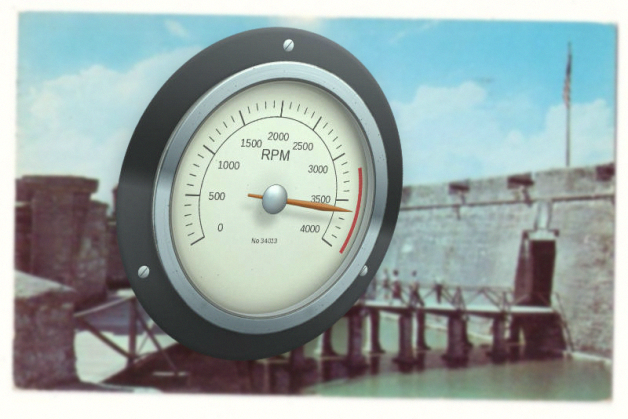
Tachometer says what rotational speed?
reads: 3600 rpm
